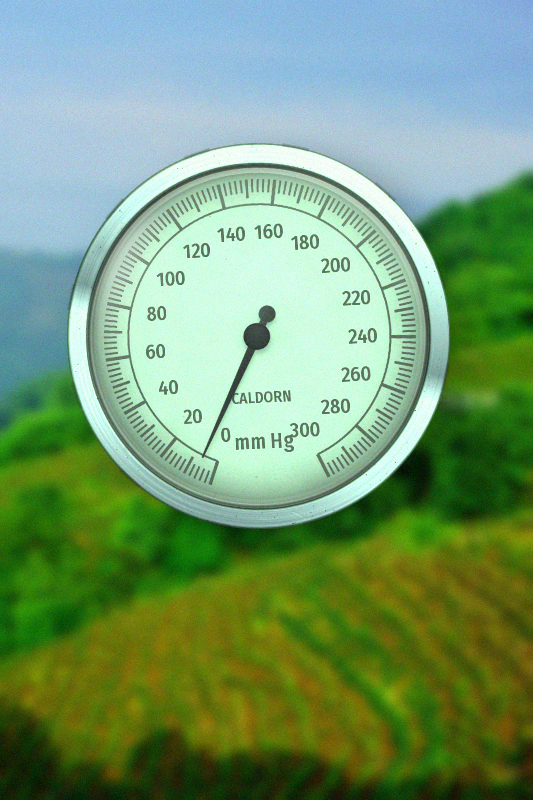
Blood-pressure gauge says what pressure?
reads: 6 mmHg
